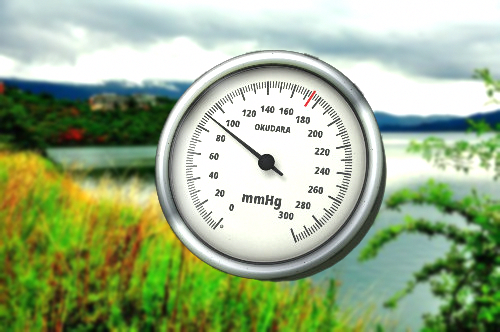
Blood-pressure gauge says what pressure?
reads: 90 mmHg
